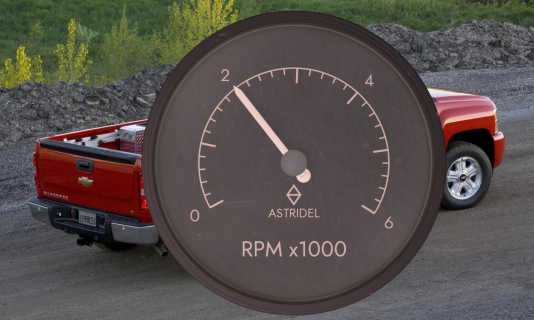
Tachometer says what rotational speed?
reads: 2000 rpm
